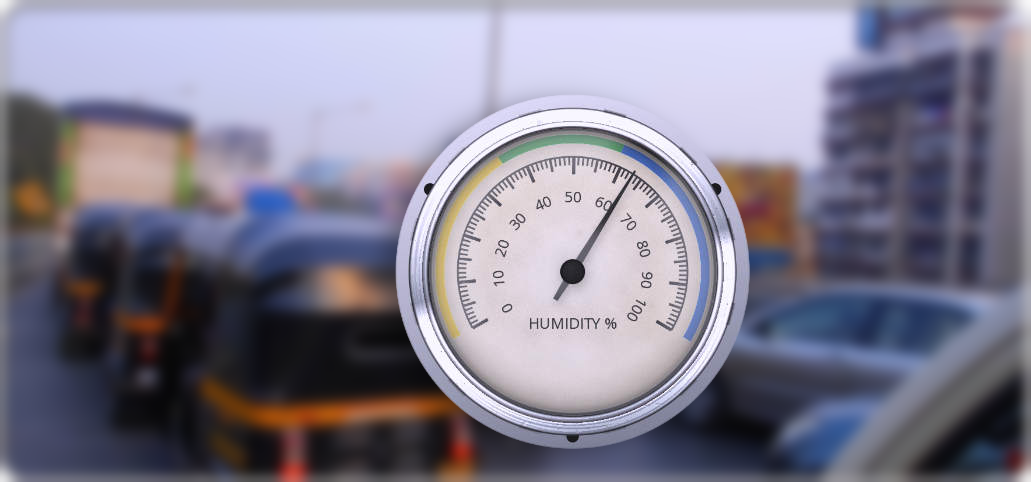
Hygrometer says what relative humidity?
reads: 63 %
